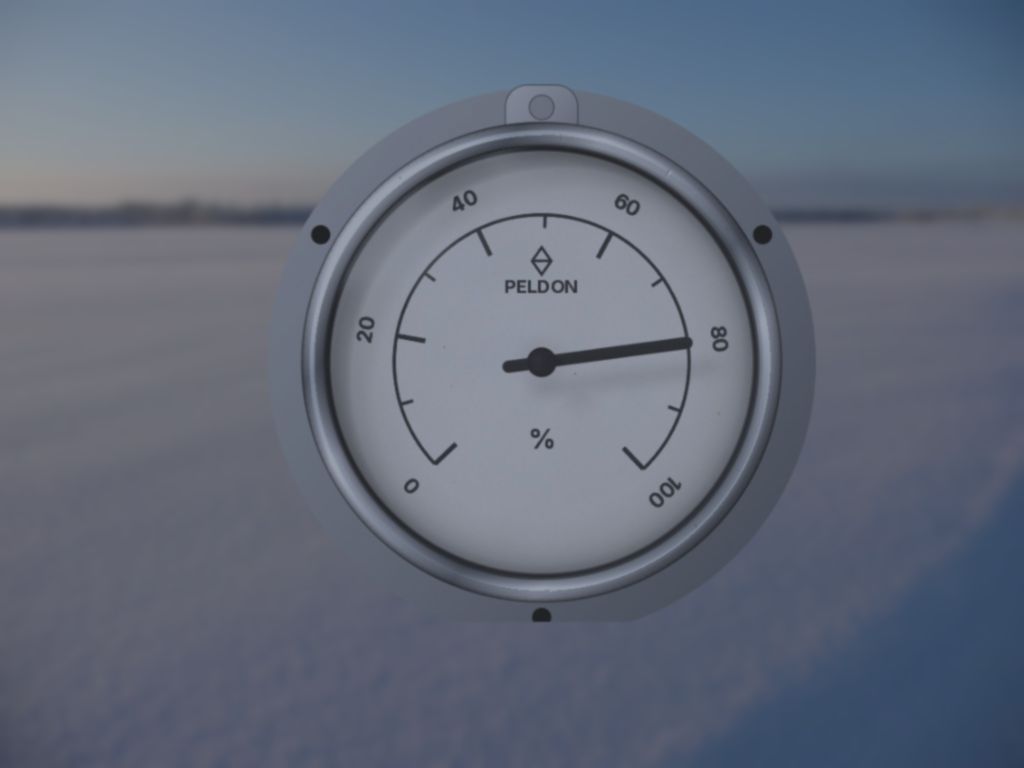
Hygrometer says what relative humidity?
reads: 80 %
